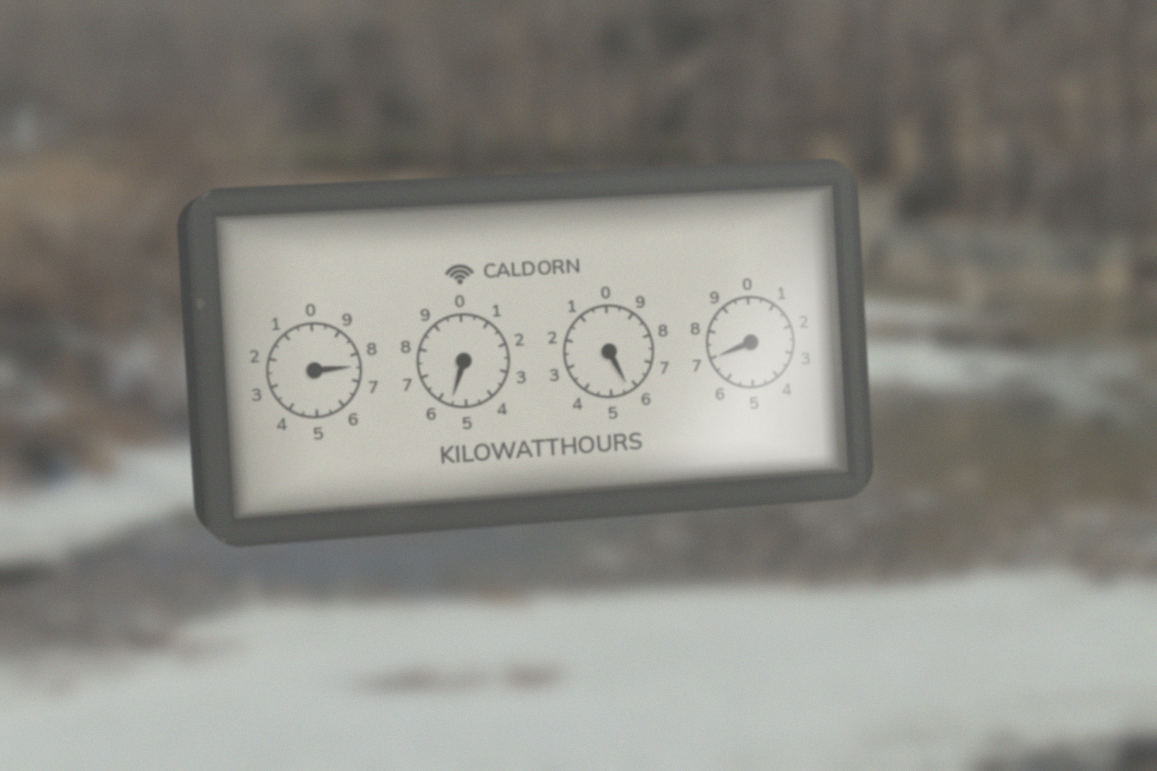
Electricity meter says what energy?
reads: 7557 kWh
